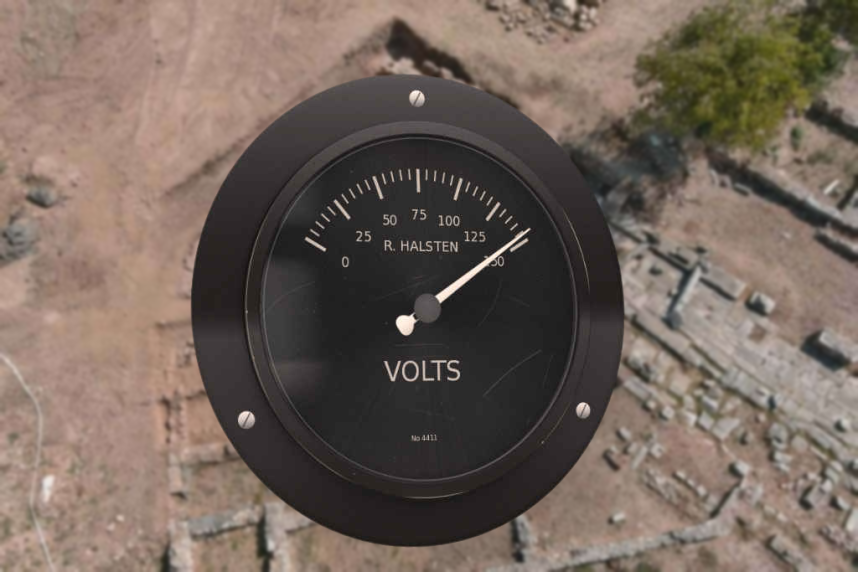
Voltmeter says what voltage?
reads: 145 V
